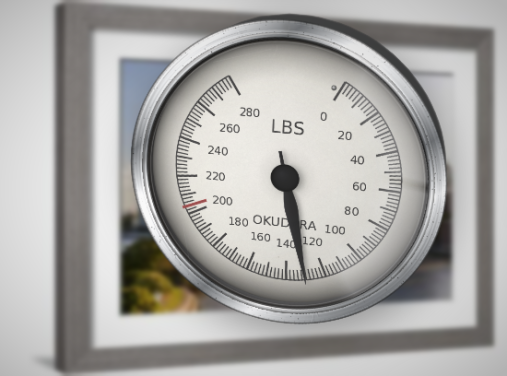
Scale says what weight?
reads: 130 lb
